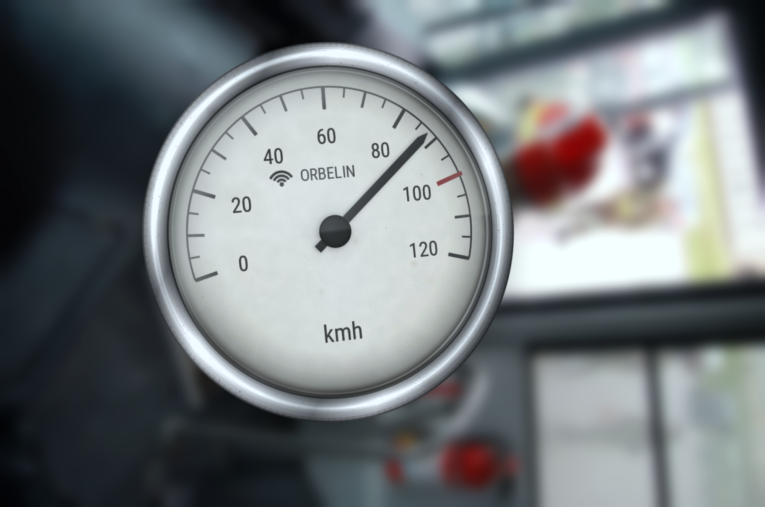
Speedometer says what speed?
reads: 87.5 km/h
